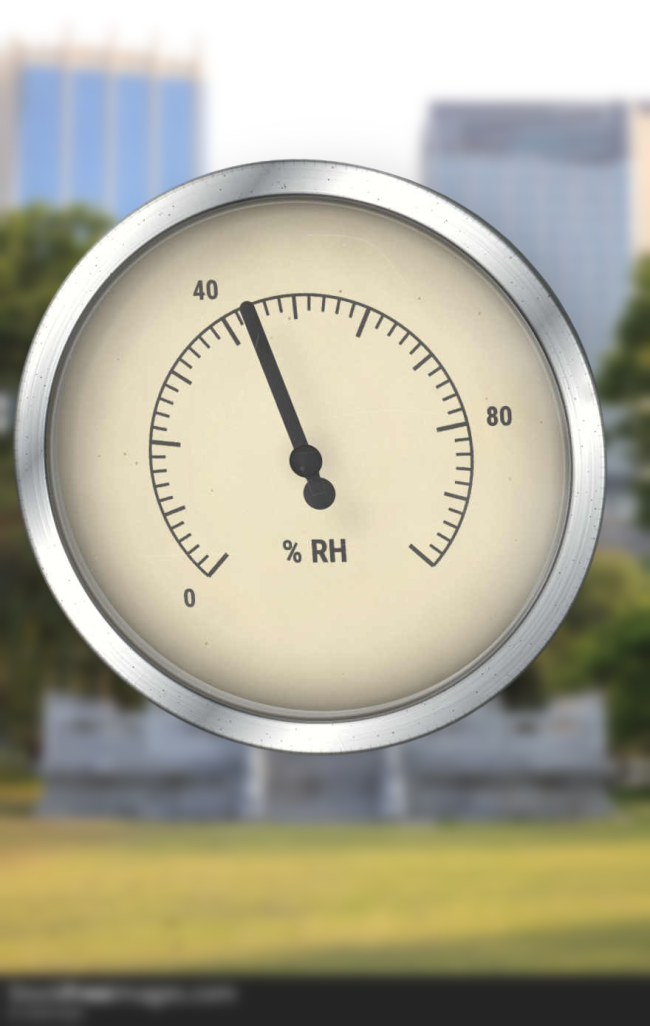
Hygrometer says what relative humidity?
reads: 44 %
